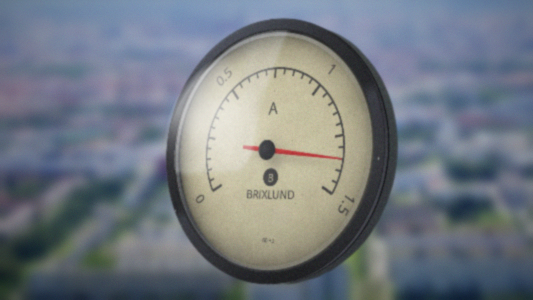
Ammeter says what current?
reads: 1.35 A
